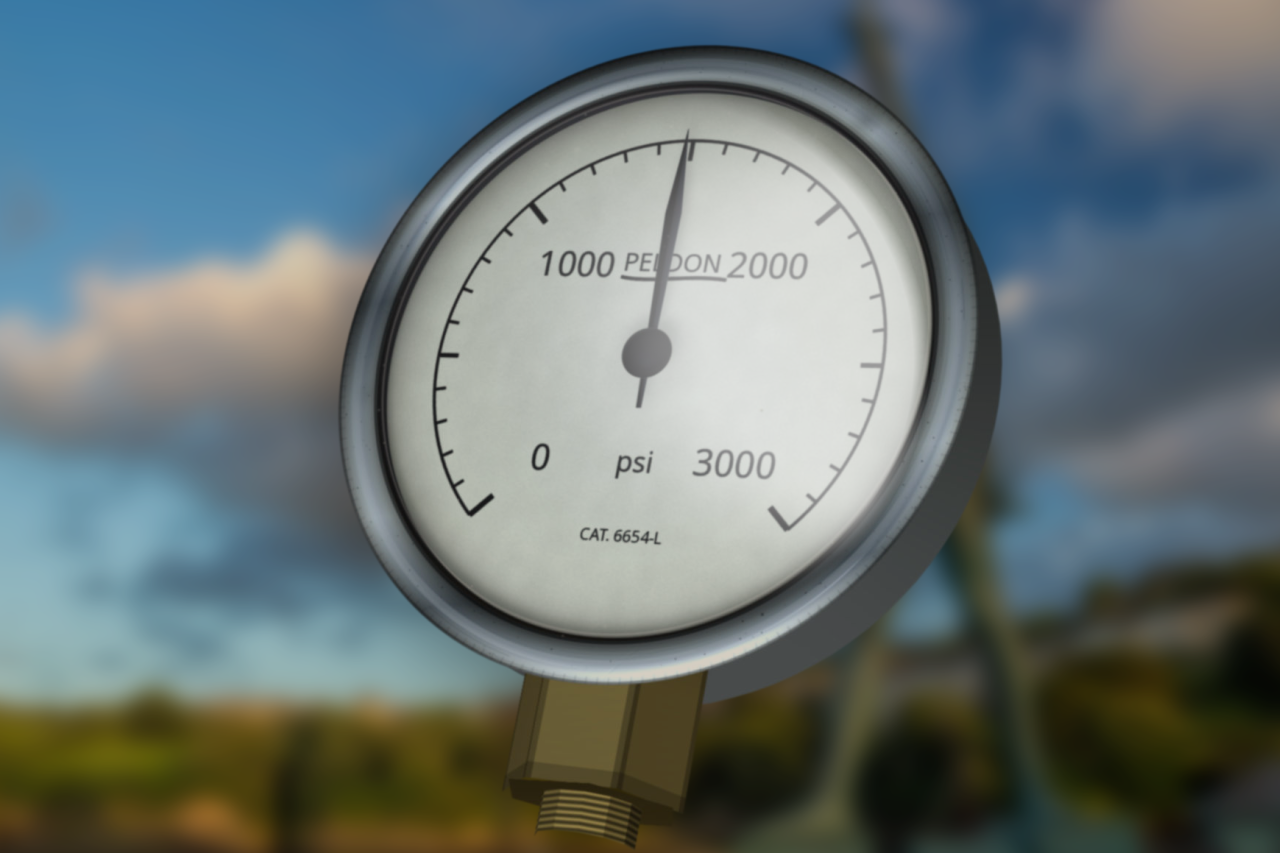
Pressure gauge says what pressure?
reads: 1500 psi
